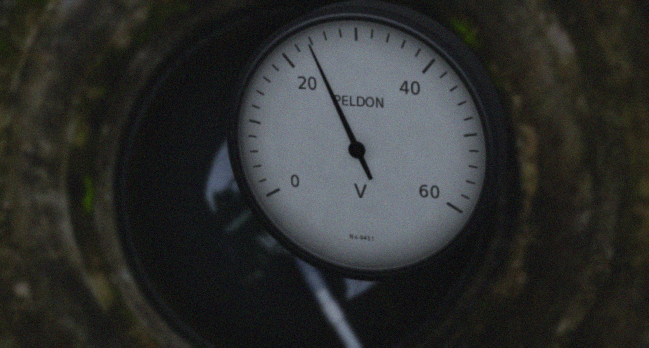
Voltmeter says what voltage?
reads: 24 V
